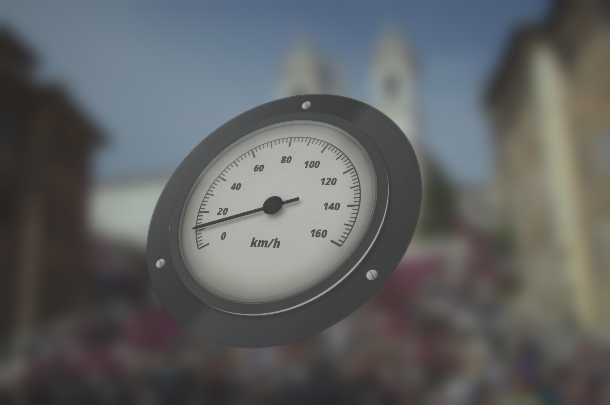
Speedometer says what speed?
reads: 10 km/h
